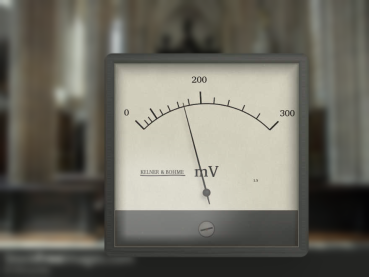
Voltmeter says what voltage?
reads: 170 mV
